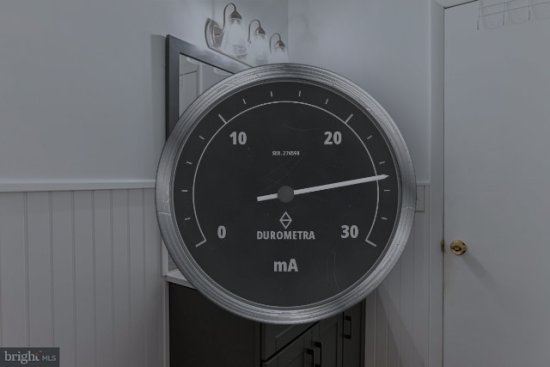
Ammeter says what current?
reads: 25 mA
